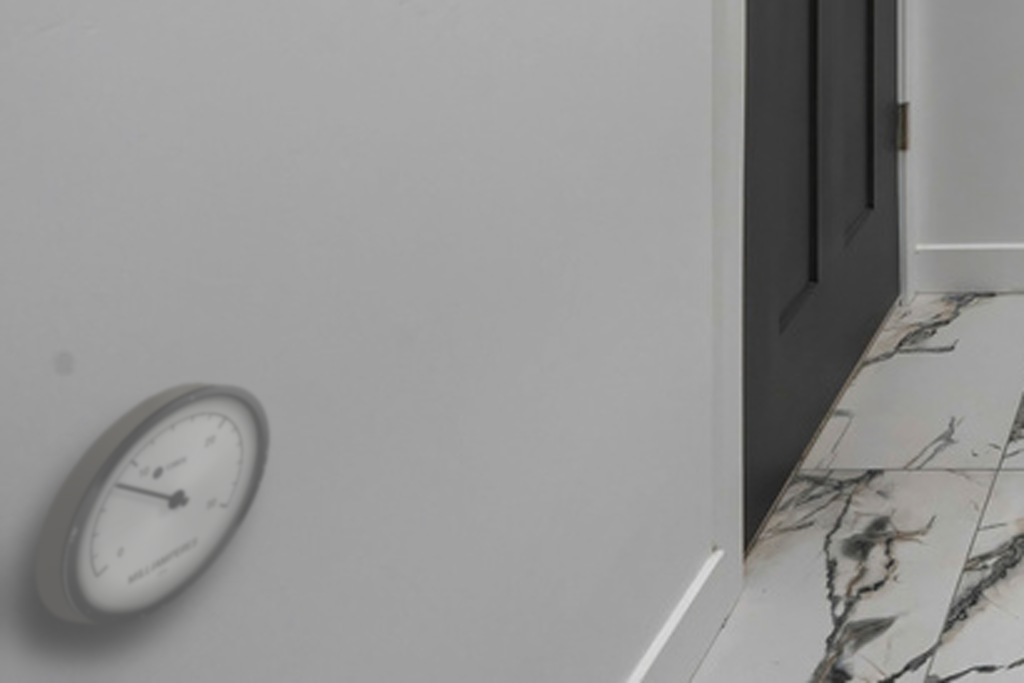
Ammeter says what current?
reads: 8 mA
